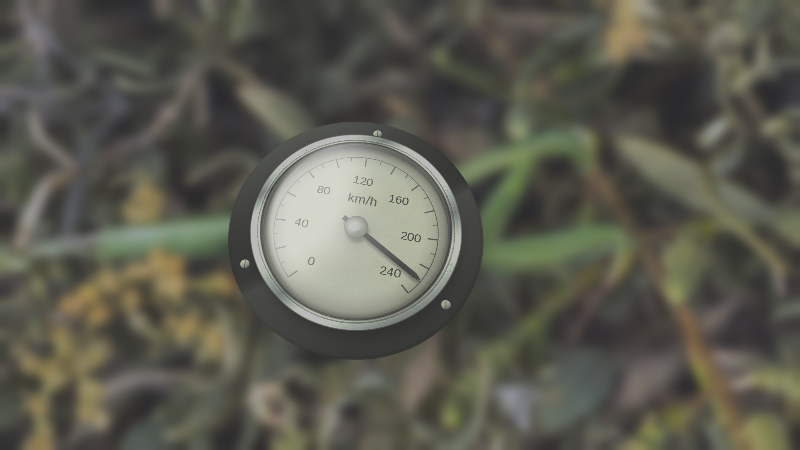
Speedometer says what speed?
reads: 230 km/h
